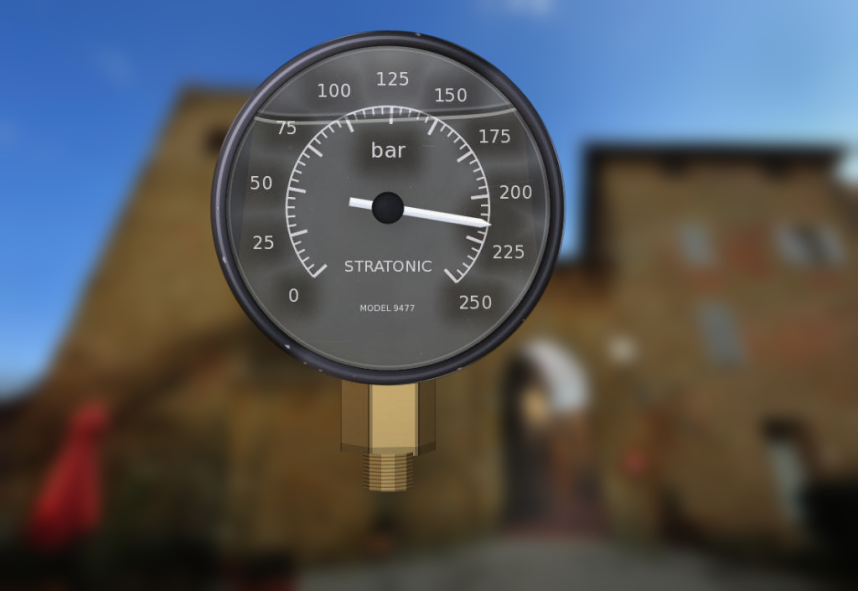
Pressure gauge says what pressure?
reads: 215 bar
